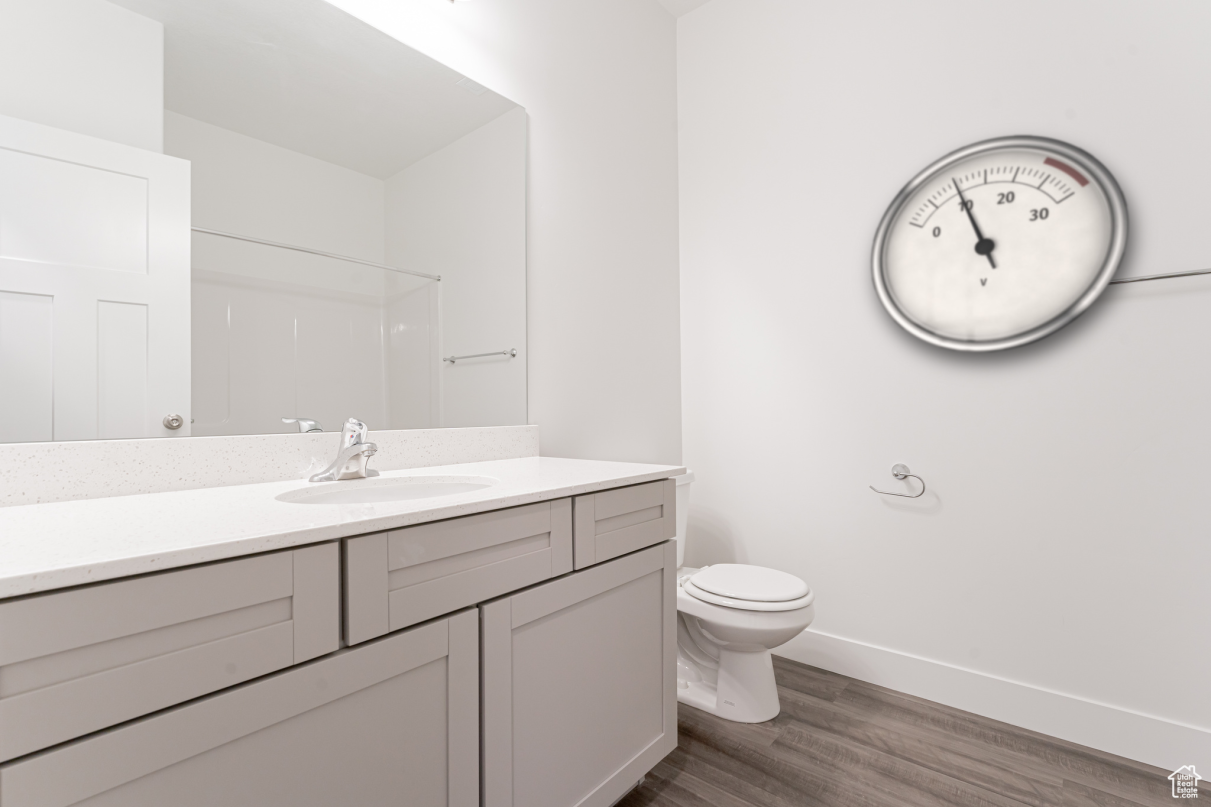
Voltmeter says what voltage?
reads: 10 V
